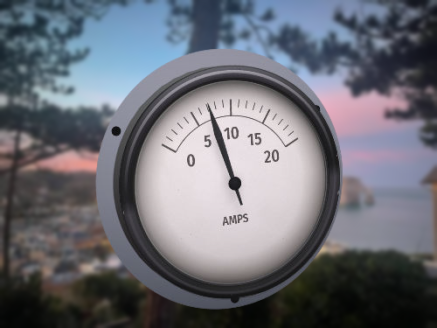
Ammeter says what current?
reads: 7 A
